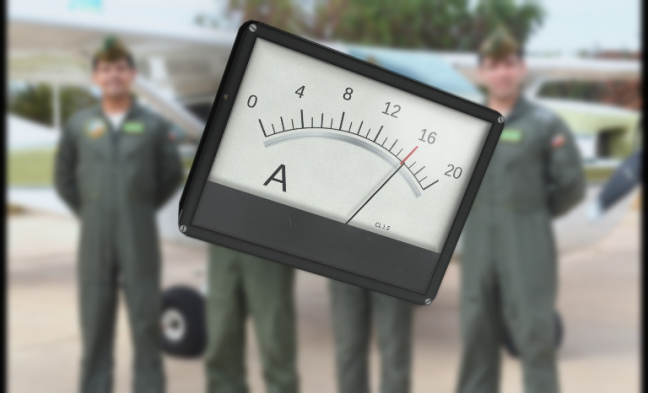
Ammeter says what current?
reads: 16 A
